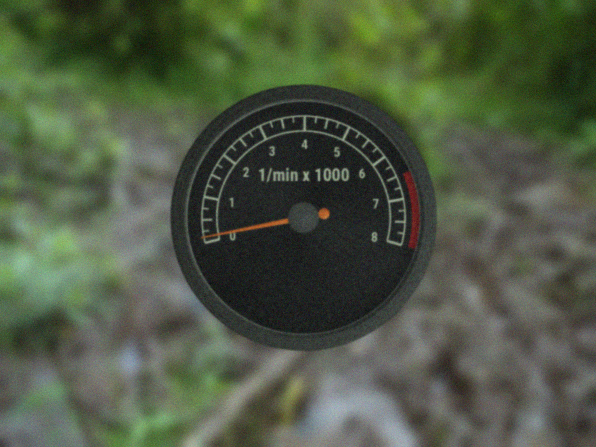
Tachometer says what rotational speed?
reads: 125 rpm
